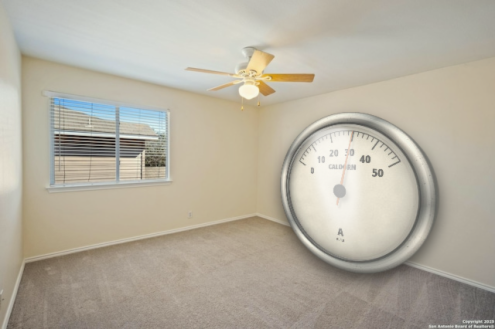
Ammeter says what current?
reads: 30 A
